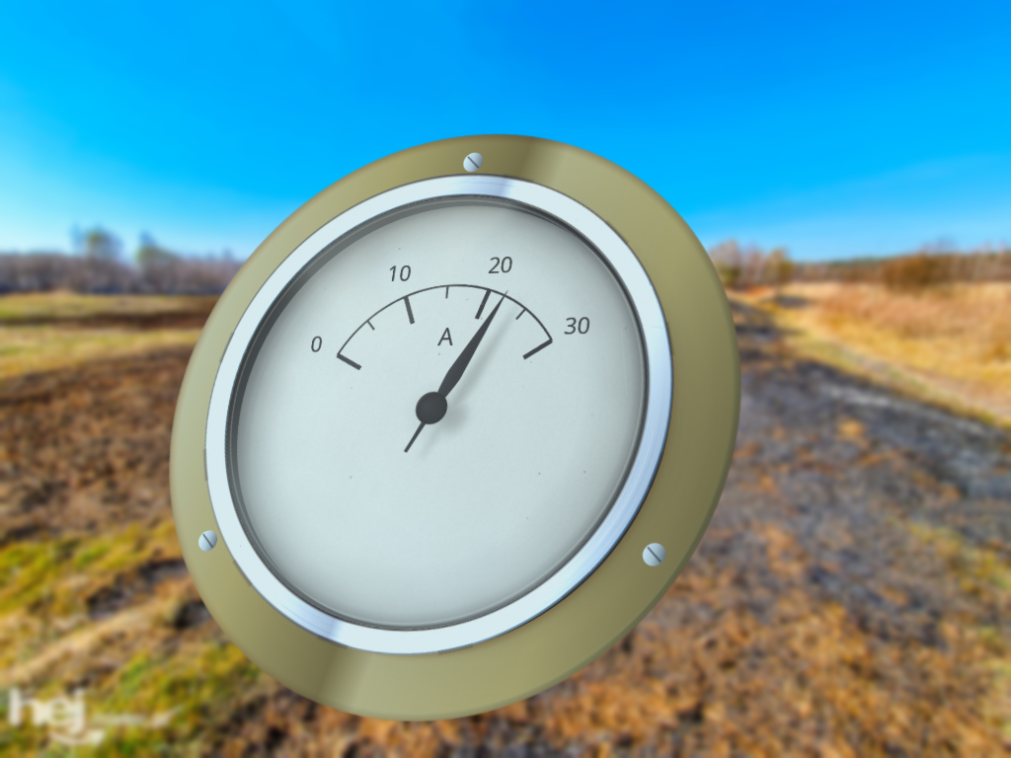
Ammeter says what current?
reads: 22.5 A
